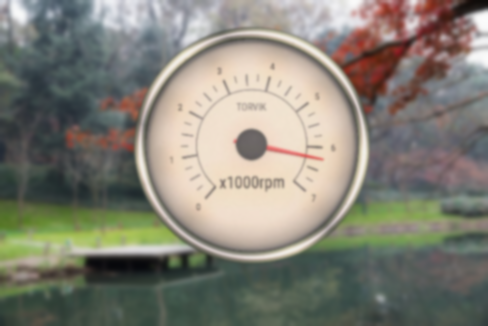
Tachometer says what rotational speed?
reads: 6250 rpm
